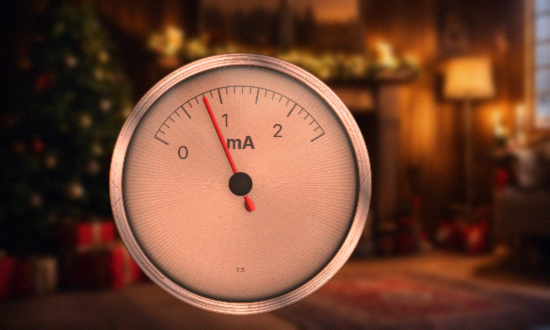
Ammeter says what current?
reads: 0.8 mA
